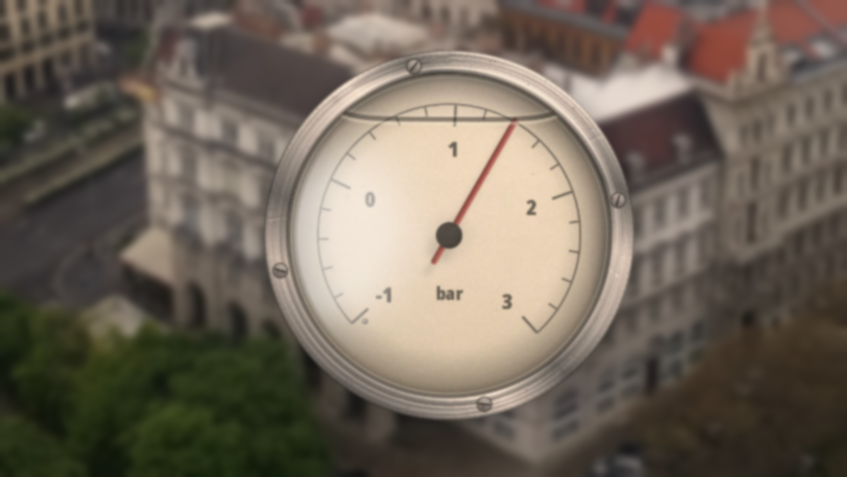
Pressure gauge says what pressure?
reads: 1.4 bar
